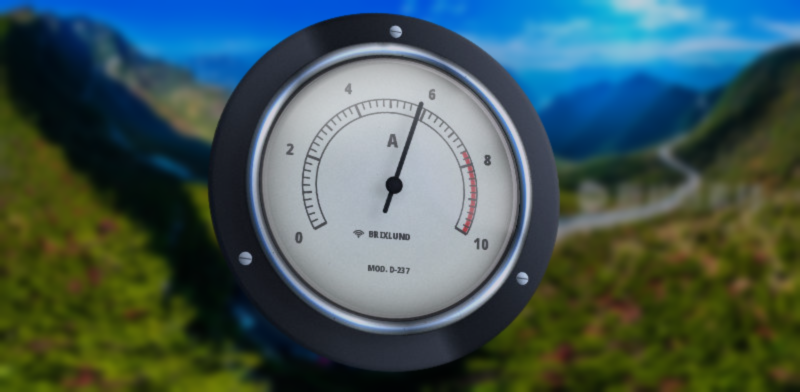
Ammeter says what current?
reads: 5.8 A
